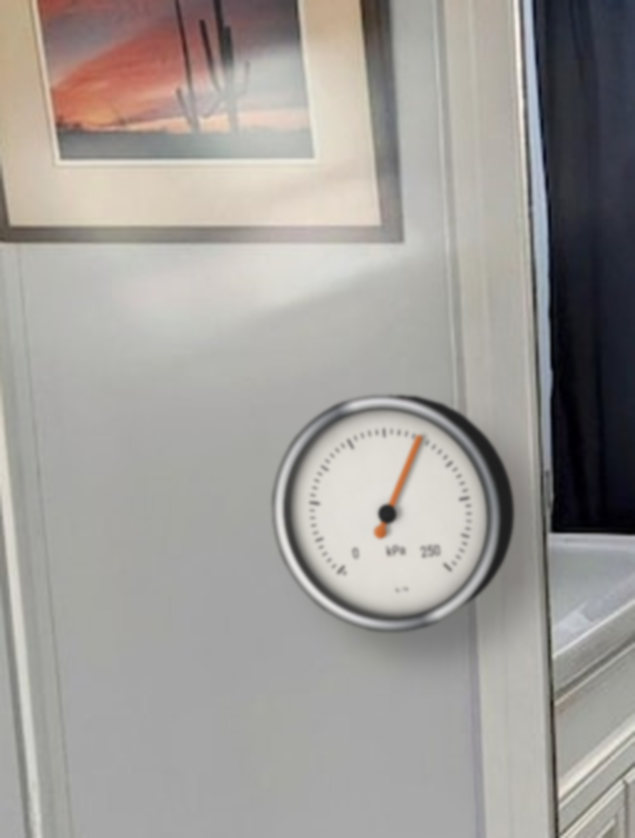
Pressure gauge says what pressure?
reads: 150 kPa
